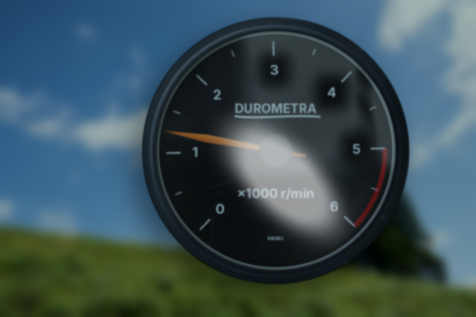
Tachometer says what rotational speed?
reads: 1250 rpm
